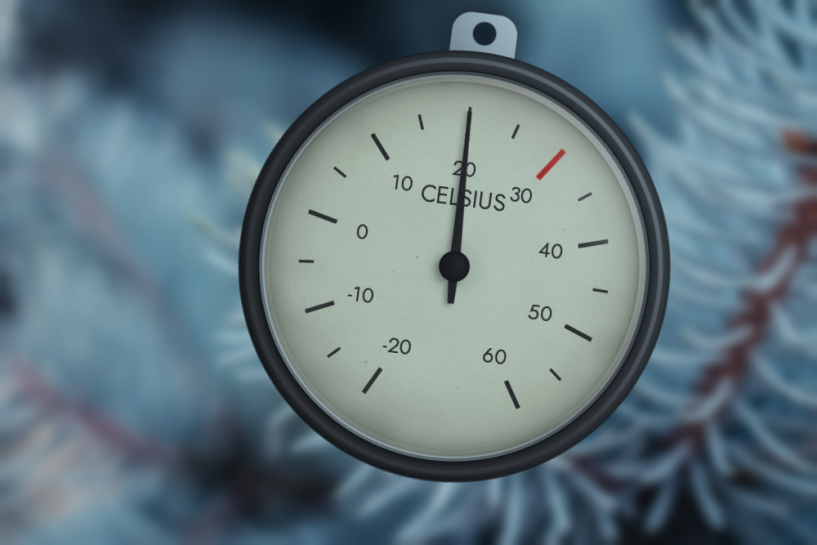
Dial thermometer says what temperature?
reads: 20 °C
